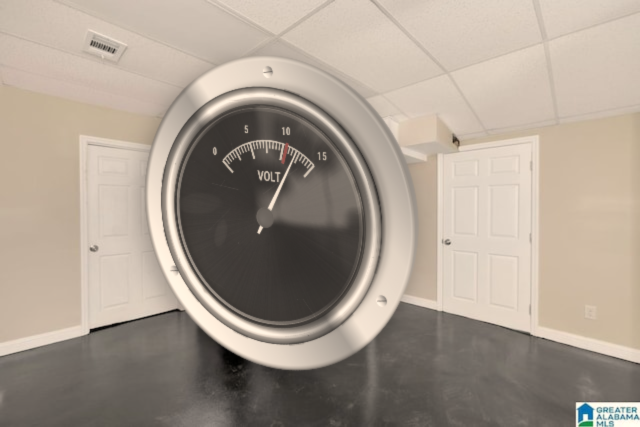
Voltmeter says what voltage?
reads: 12.5 V
